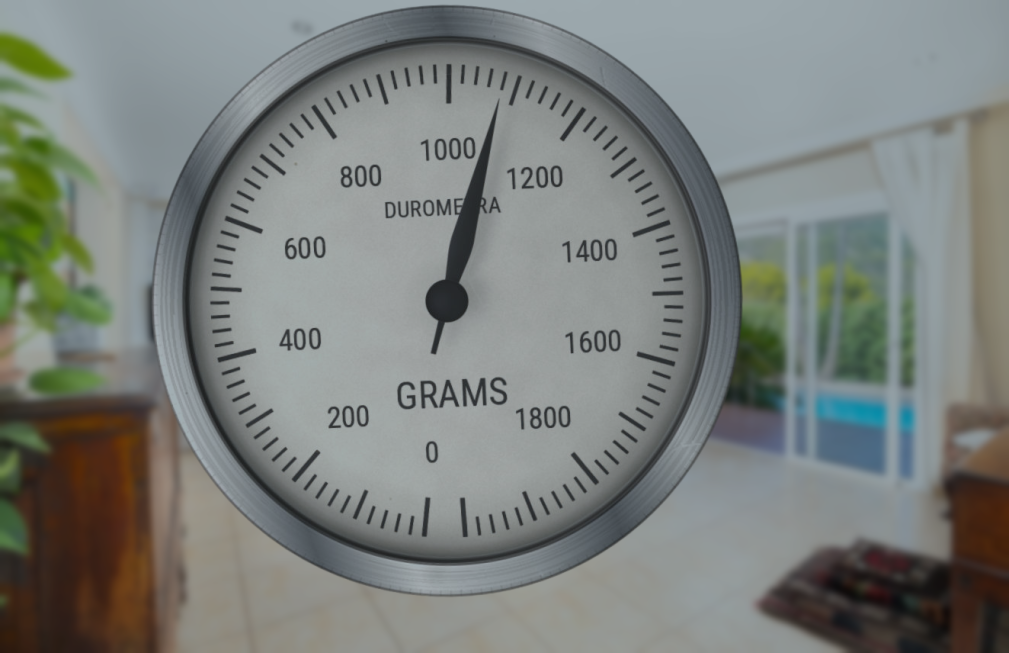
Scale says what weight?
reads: 1080 g
